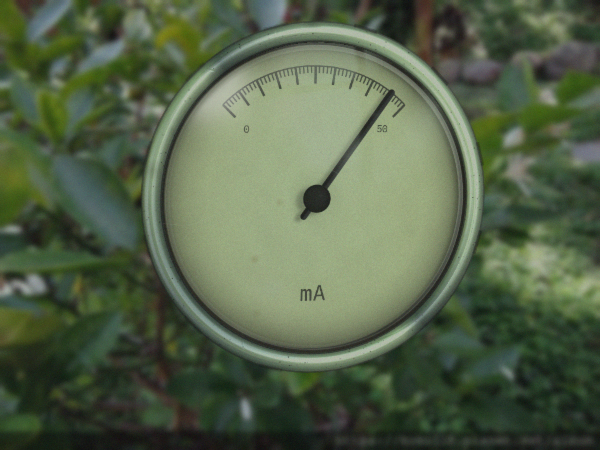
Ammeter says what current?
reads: 45 mA
